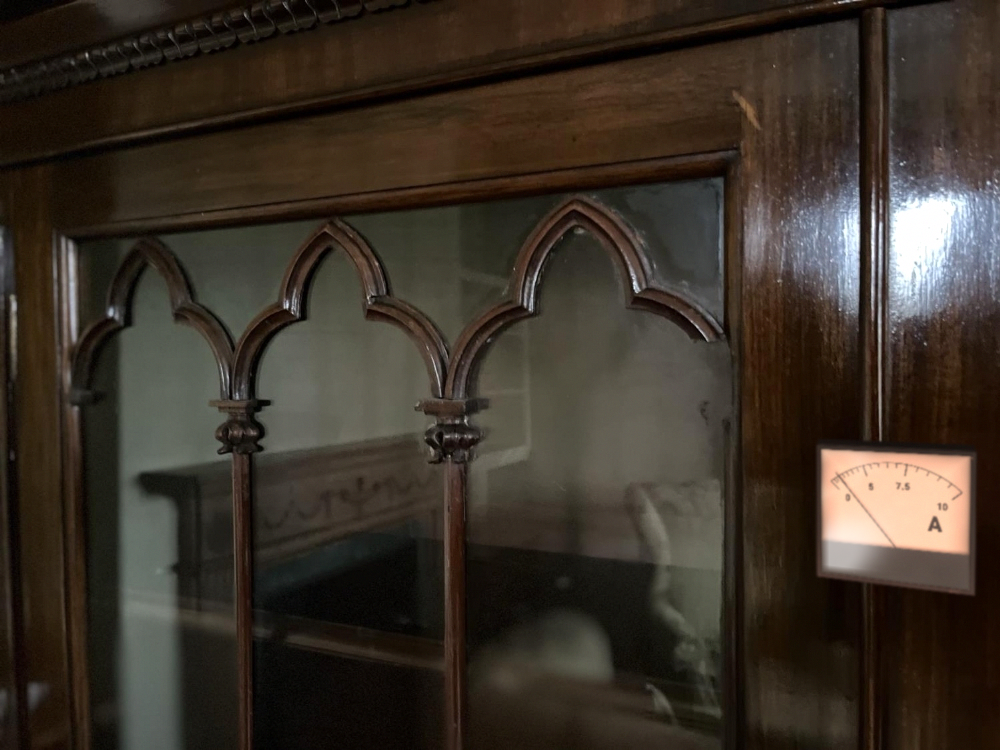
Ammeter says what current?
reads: 2.5 A
